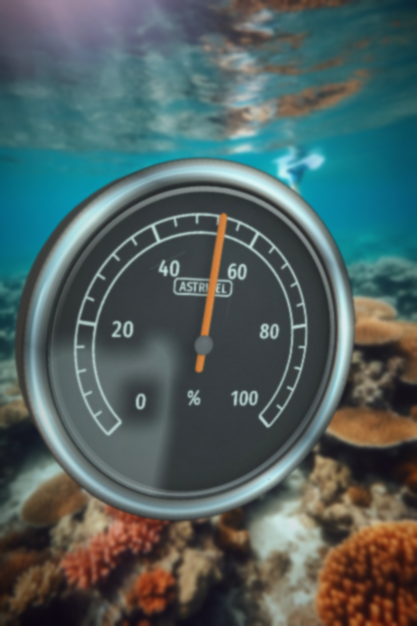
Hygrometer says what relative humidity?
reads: 52 %
